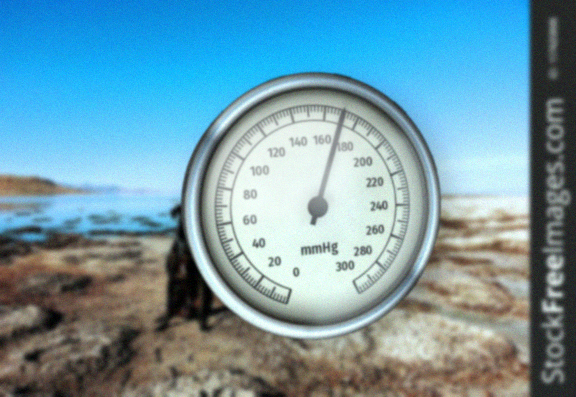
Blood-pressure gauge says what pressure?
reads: 170 mmHg
